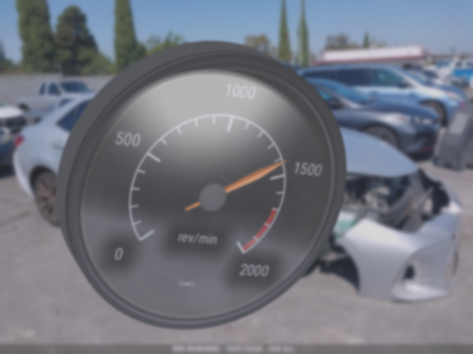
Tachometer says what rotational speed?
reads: 1400 rpm
